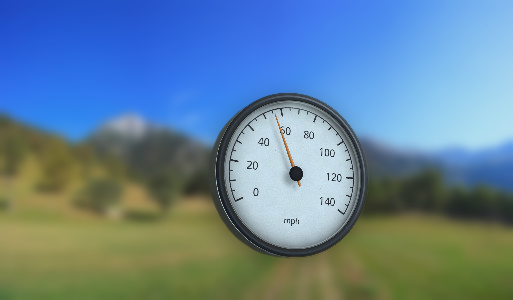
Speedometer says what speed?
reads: 55 mph
